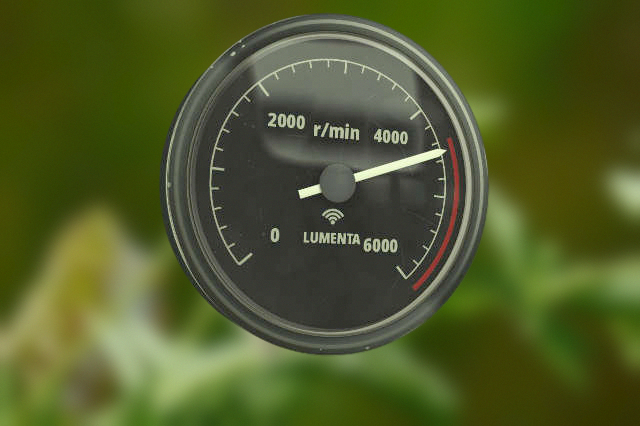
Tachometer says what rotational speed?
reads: 4500 rpm
